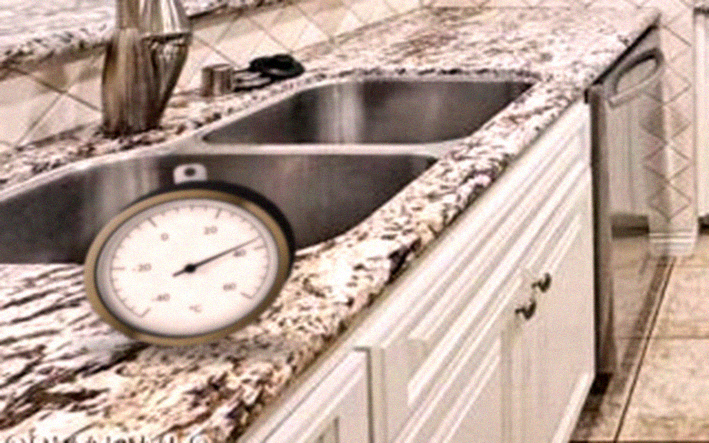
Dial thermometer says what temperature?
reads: 36 °C
